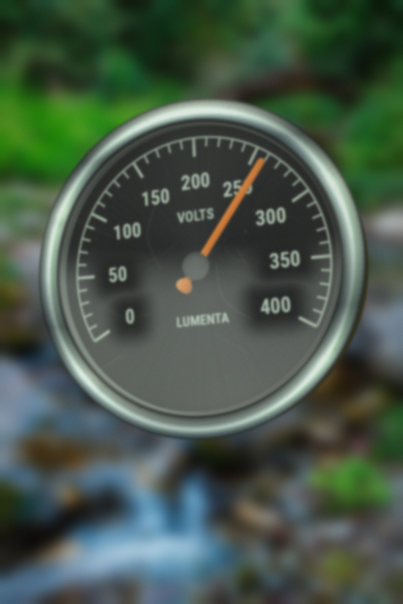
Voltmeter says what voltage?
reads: 260 V
